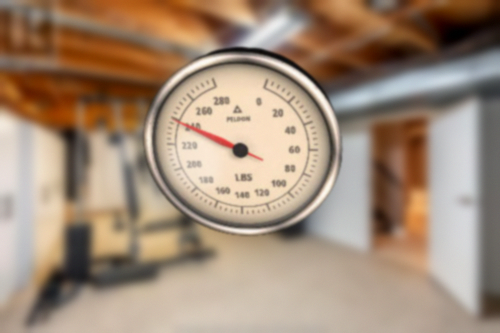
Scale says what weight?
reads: 240 lb
